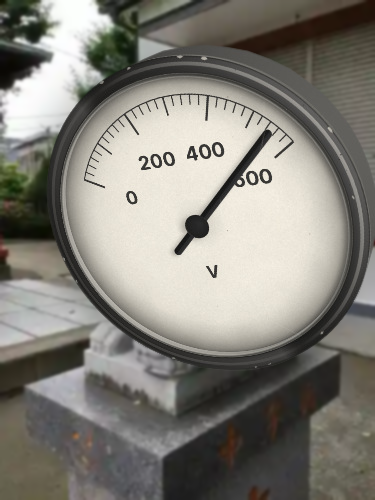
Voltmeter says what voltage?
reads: 550 V
